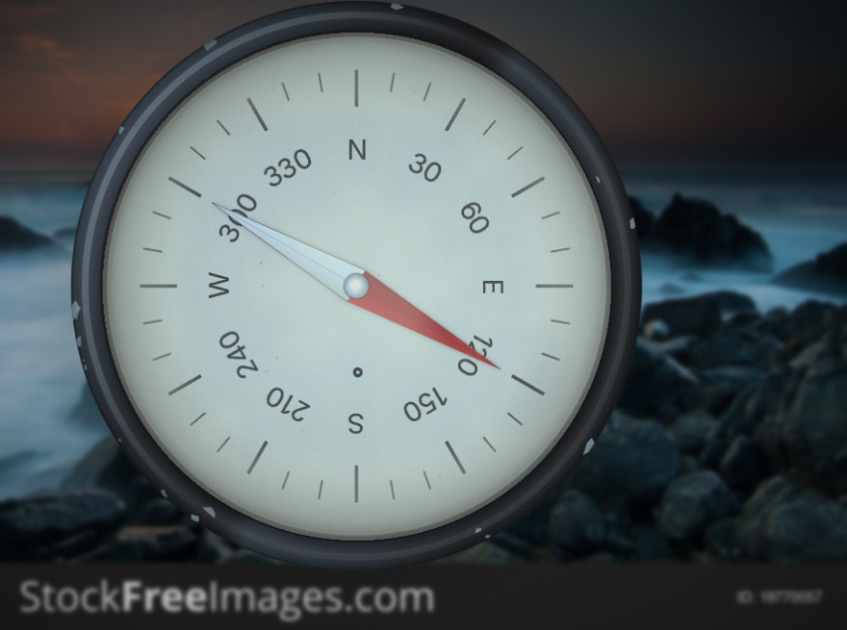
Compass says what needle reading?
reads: 120 °
